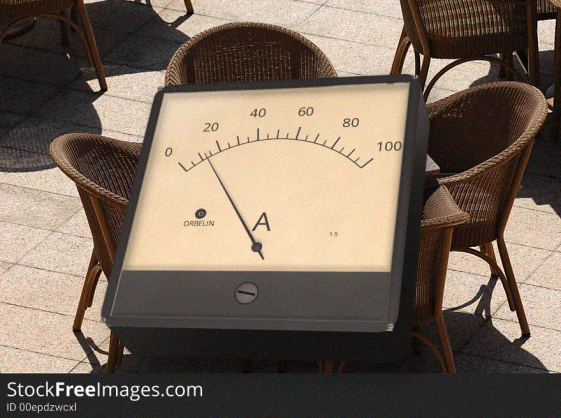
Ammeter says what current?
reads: 12.5 A
